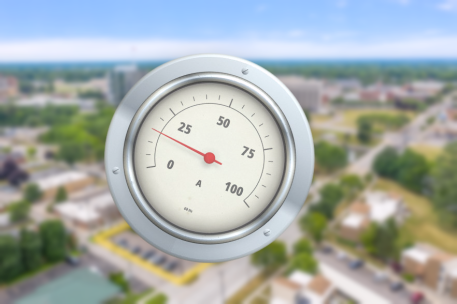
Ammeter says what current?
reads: 15 A
